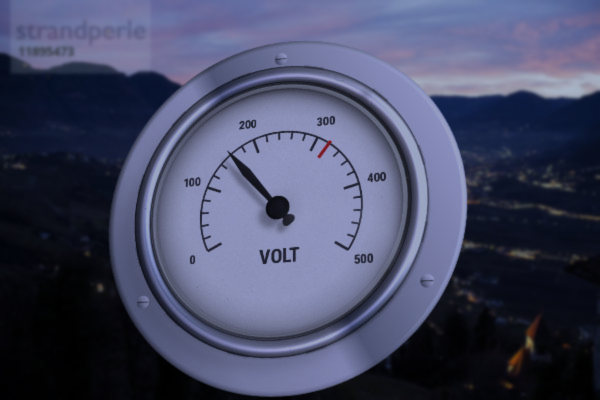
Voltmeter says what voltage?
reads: 160 V
